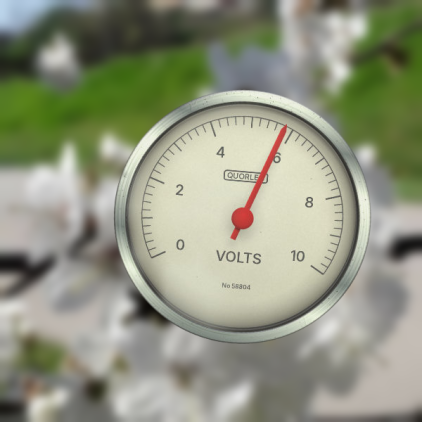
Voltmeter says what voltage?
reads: 5.8 V
